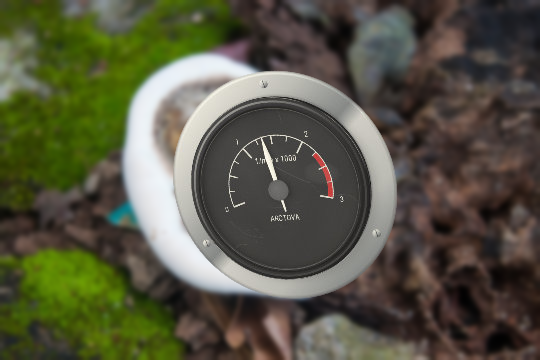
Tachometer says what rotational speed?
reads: 1375 rpm
